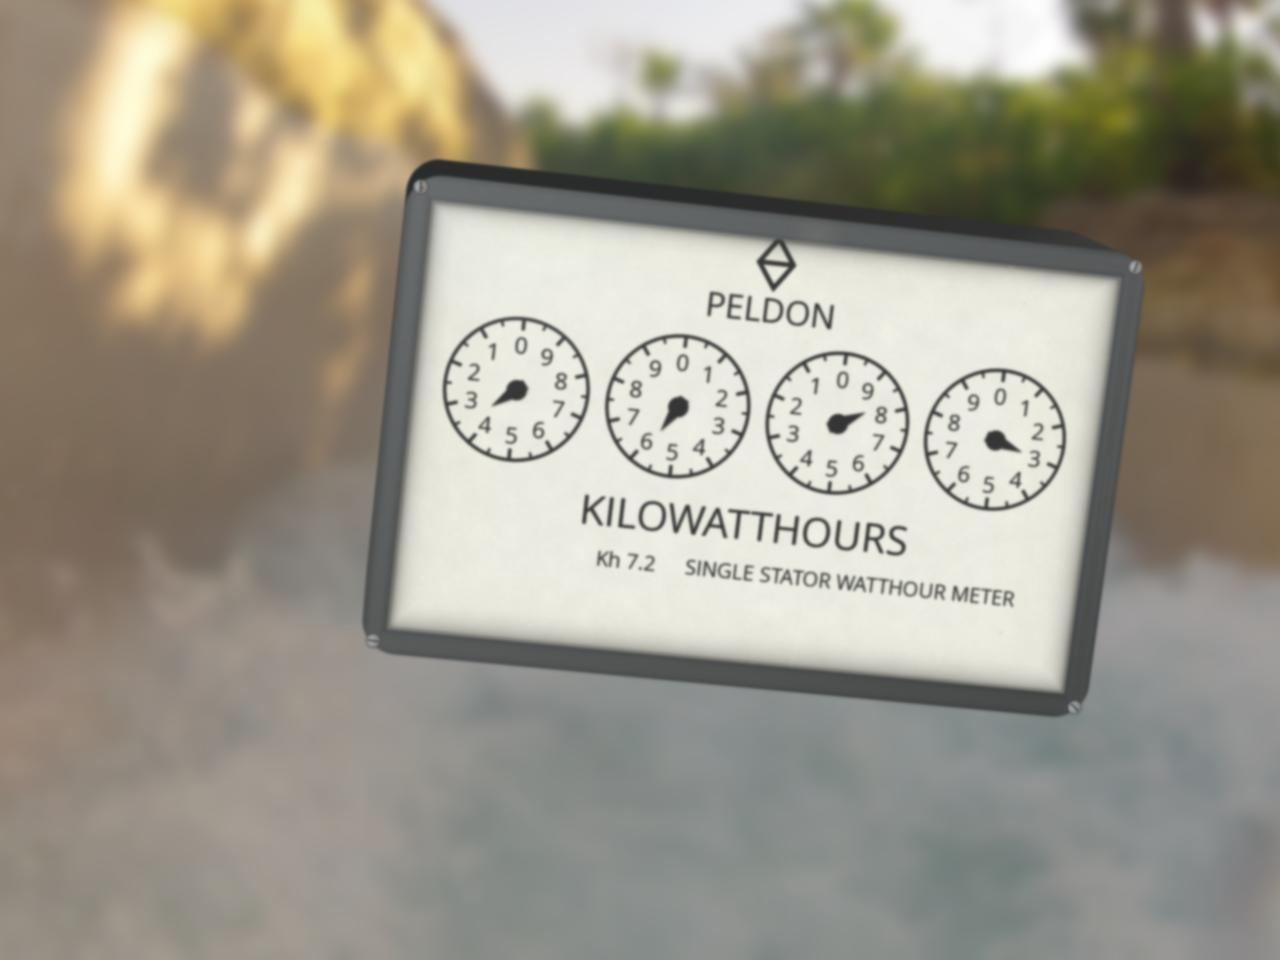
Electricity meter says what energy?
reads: 3583 kWh
